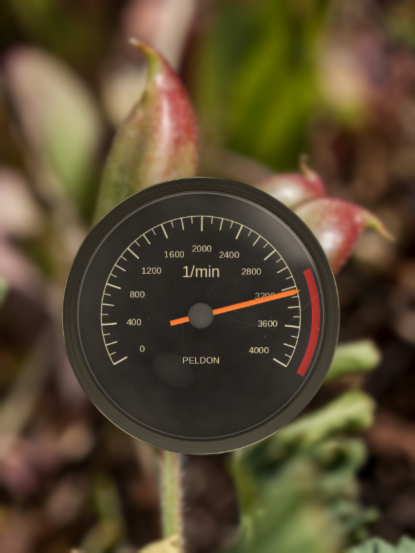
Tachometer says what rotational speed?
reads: 3250 rpm
